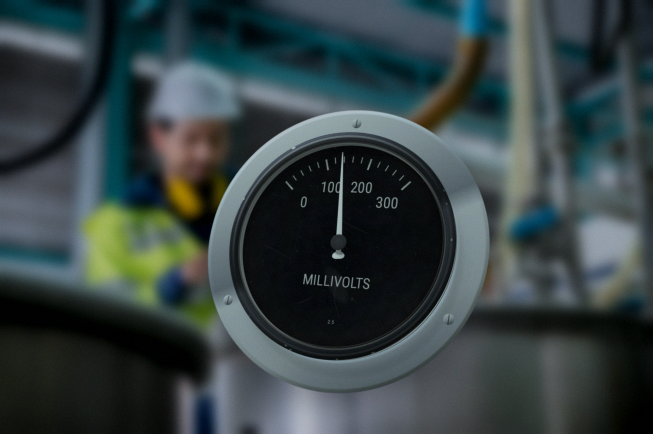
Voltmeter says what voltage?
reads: 140 mV
